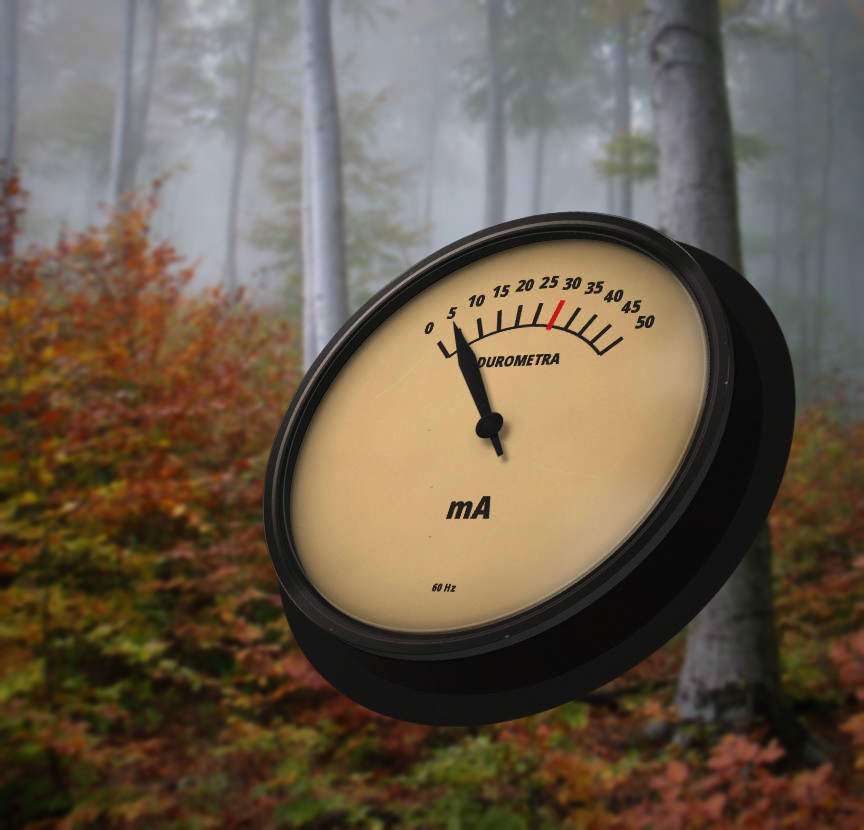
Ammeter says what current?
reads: 5 mA
